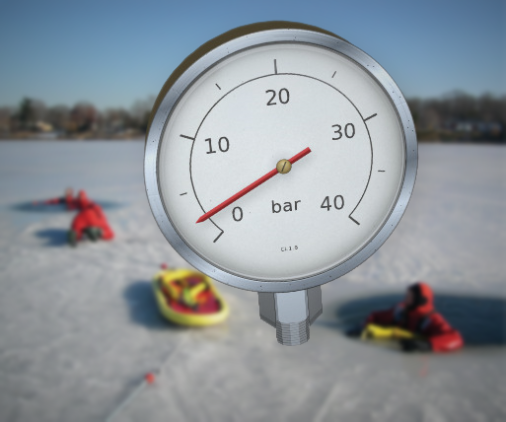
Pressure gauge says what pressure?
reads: 2.5 bar
